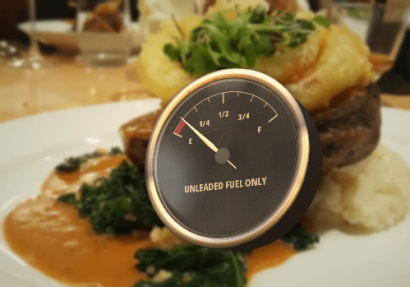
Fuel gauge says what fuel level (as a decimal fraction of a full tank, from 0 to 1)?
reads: 0.125
